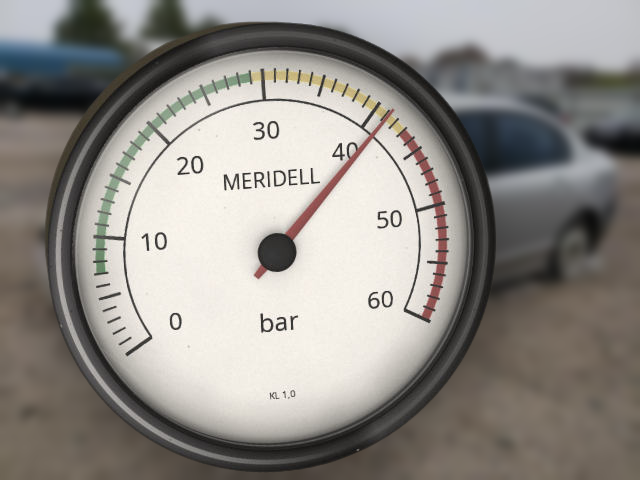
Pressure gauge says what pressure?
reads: 41 bar
